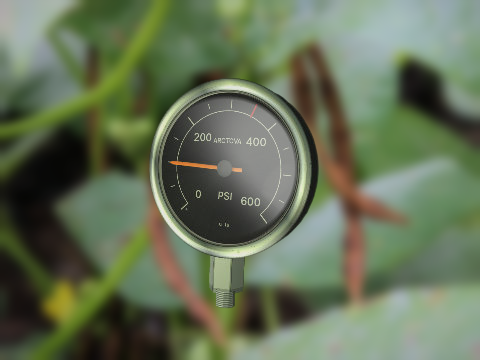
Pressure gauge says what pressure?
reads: 100 psi
